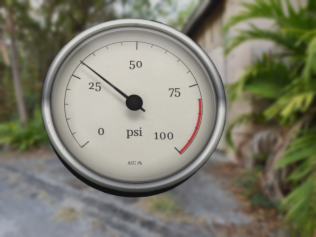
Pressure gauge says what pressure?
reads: 30 psi
